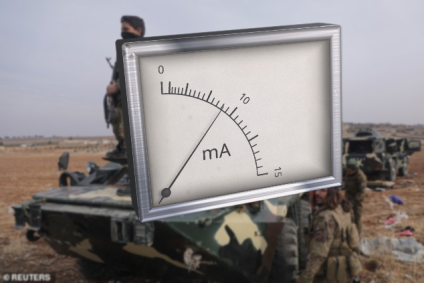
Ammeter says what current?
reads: 9 mA
